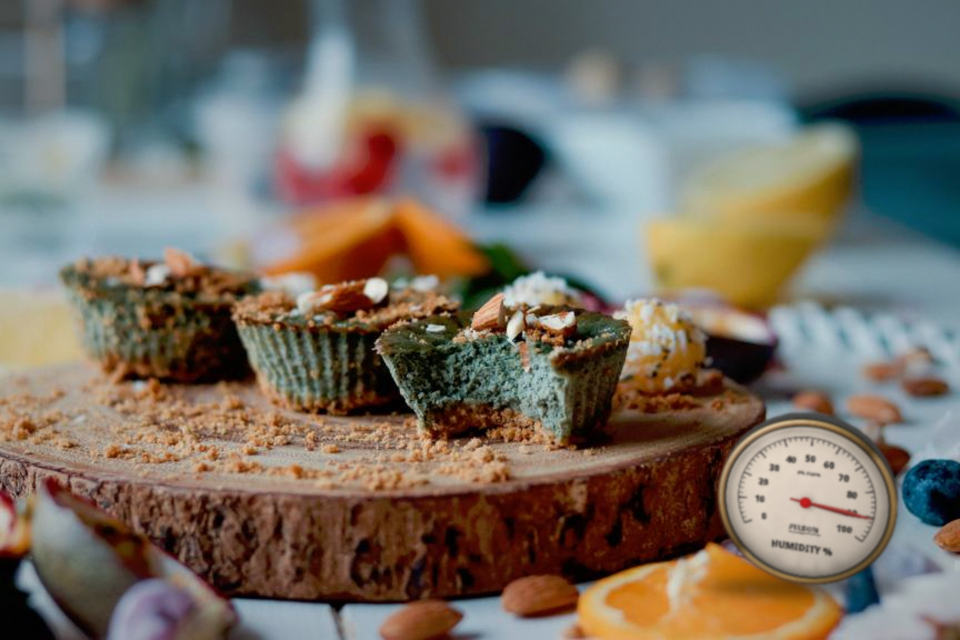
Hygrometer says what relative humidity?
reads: 90 %
